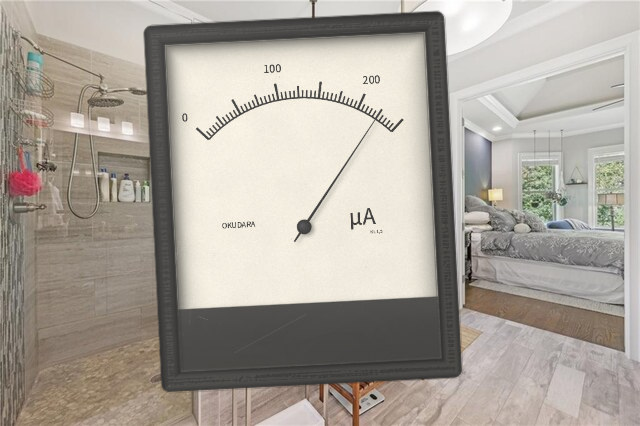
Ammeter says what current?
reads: 225 µA
